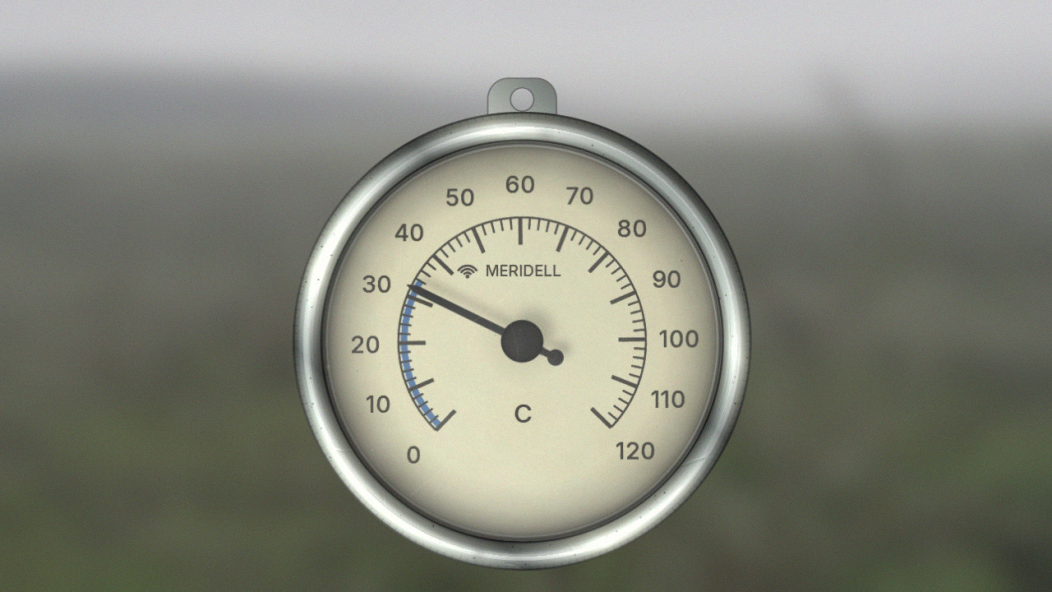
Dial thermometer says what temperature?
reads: 32 °C
